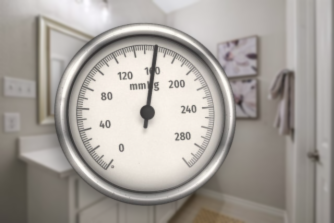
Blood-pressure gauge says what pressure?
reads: 160 mmHg
